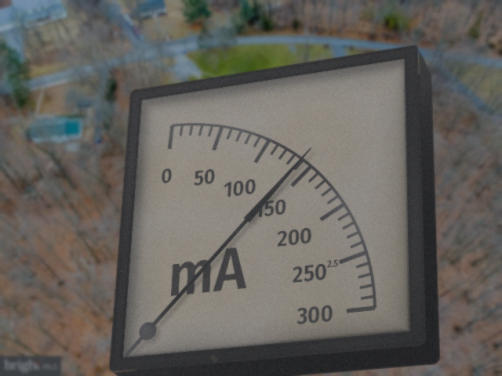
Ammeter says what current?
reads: 140 mA
